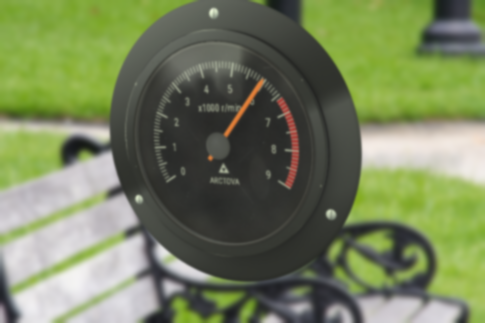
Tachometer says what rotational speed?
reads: 6000 rpm
